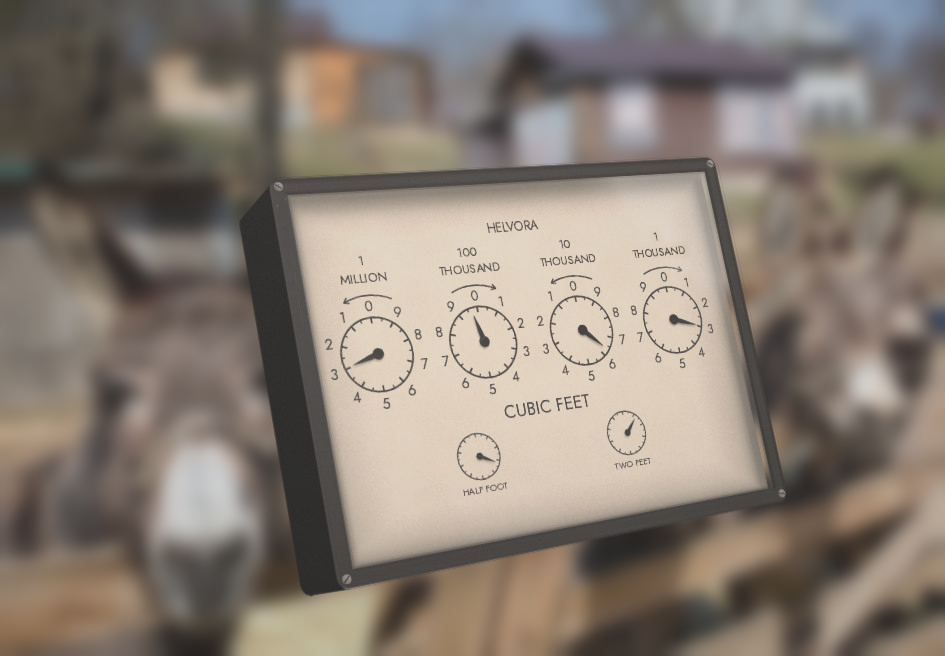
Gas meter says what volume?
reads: 296300 ft³
